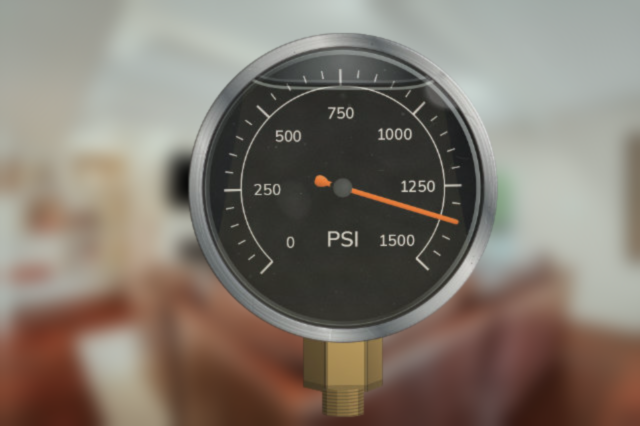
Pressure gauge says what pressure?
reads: 1350 psi
